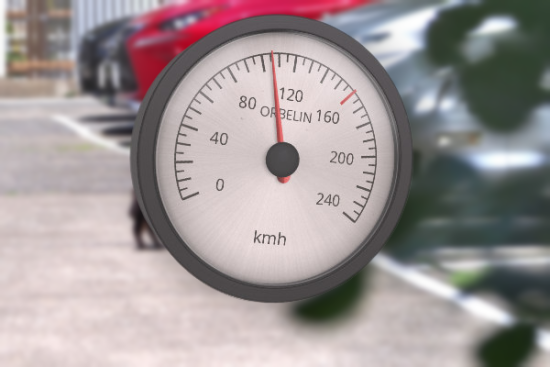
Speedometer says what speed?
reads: 105 km/h
